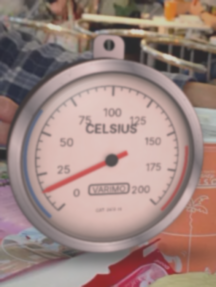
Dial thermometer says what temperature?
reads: 15 °C
